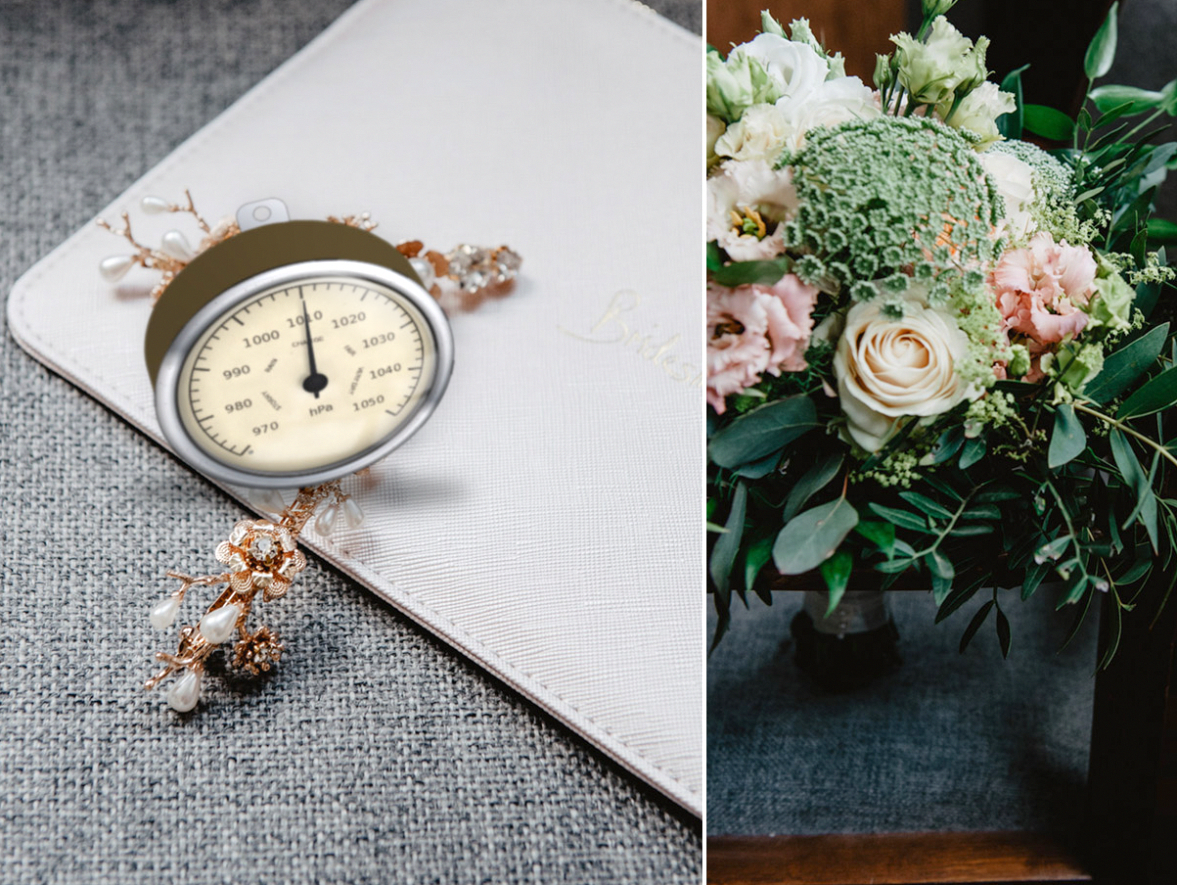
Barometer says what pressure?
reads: 1010 hPa
